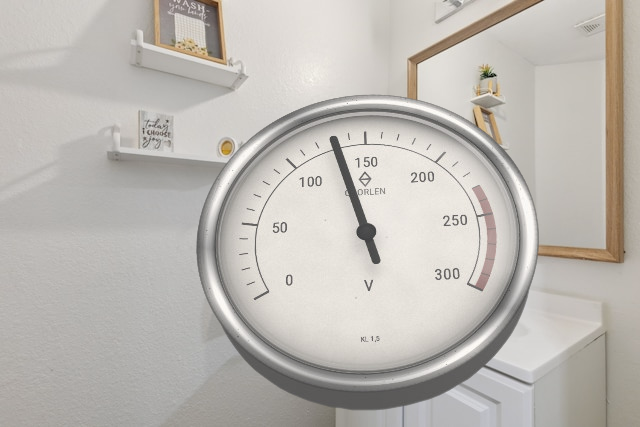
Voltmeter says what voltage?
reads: 130 V
